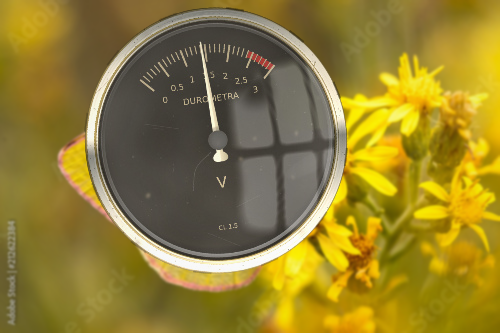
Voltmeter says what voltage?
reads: 1.4 V
